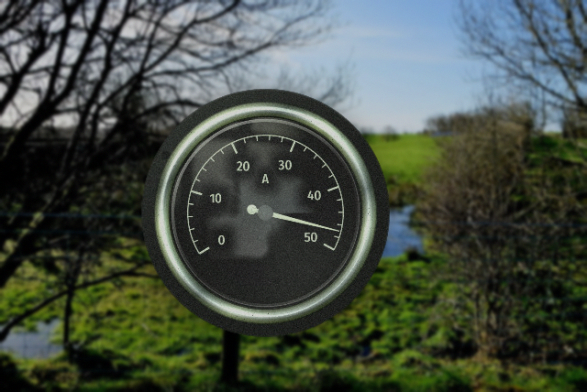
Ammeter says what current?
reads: 47 A
